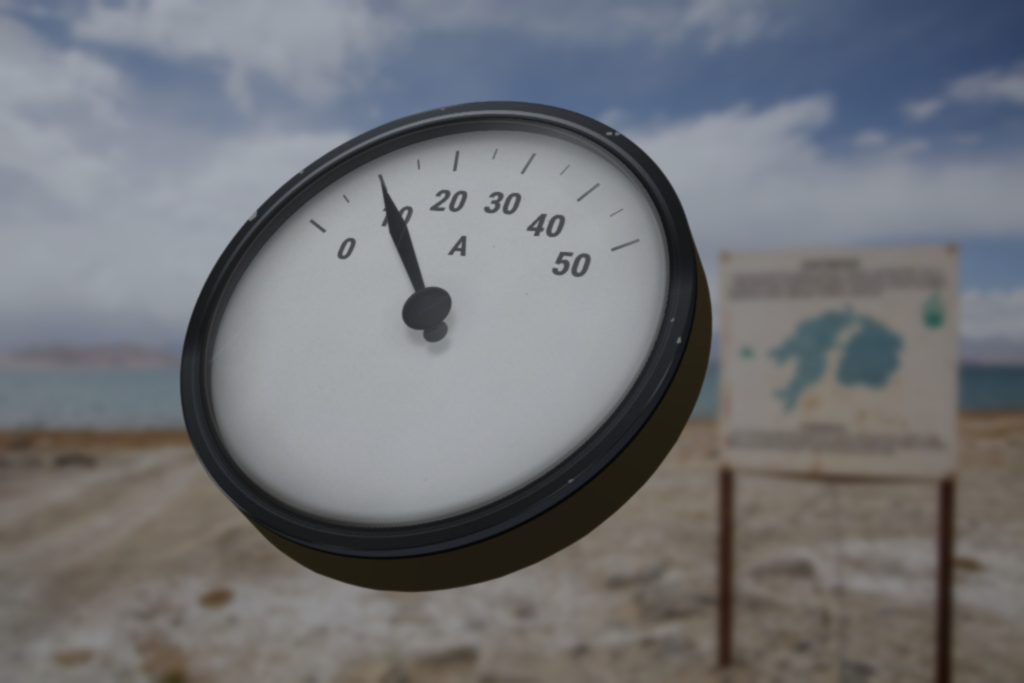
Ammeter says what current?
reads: 10 A
